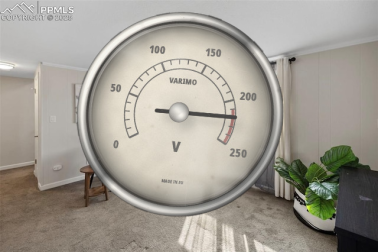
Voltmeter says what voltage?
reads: 220 V
